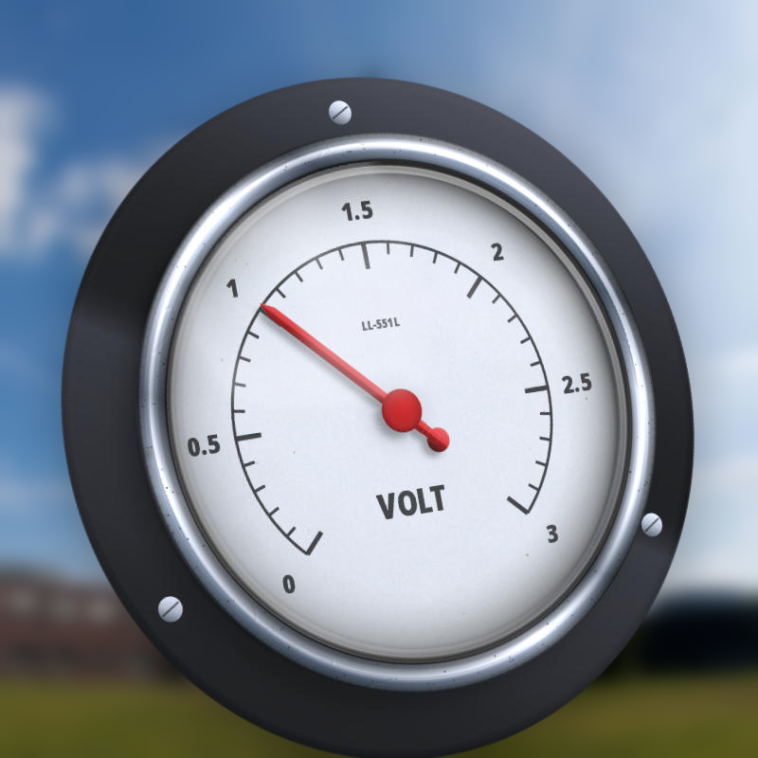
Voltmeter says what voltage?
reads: 1 V
